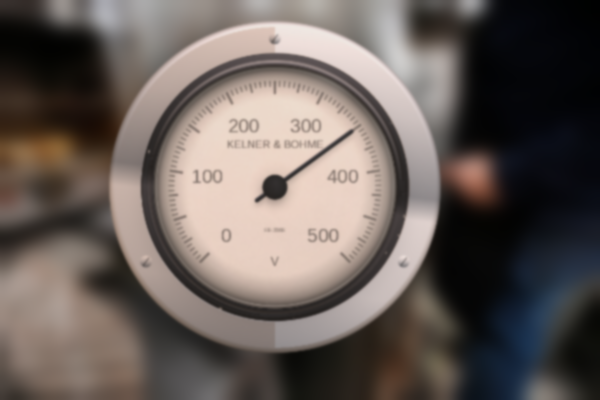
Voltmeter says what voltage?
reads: 350 V
